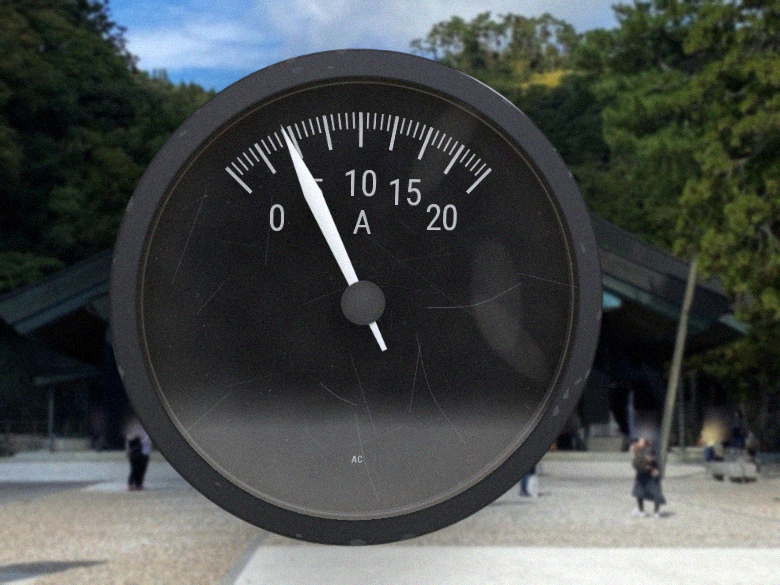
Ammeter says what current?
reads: 4.5 A
